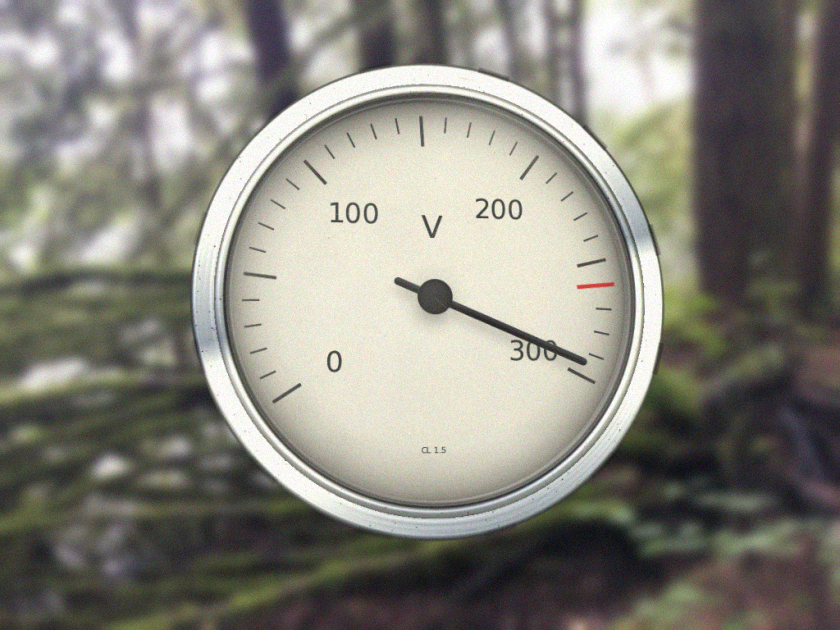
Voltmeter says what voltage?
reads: 295 V
